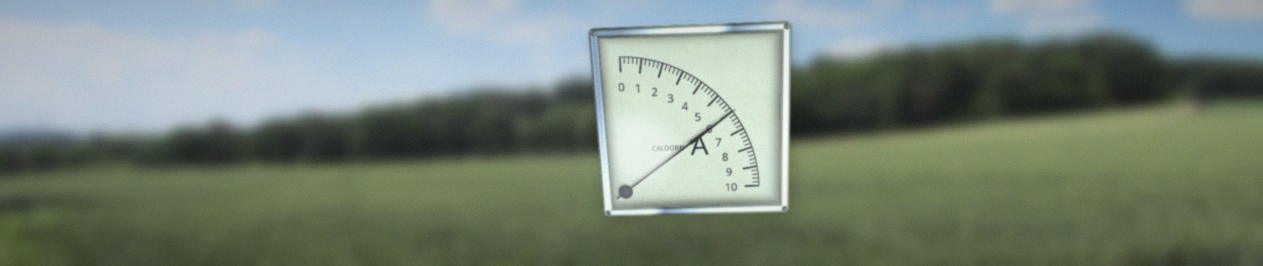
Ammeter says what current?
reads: 6 A
